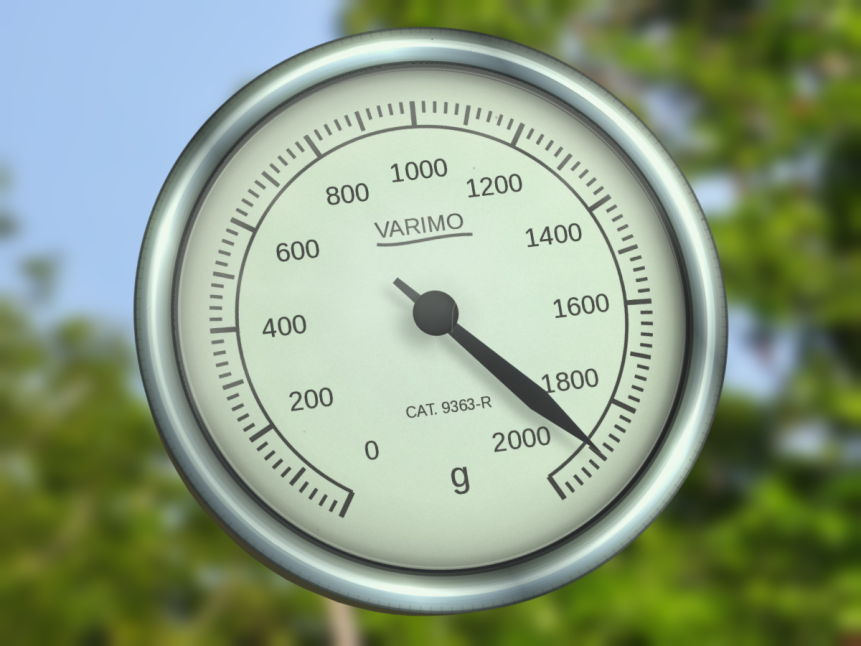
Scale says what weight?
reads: 1900 g
